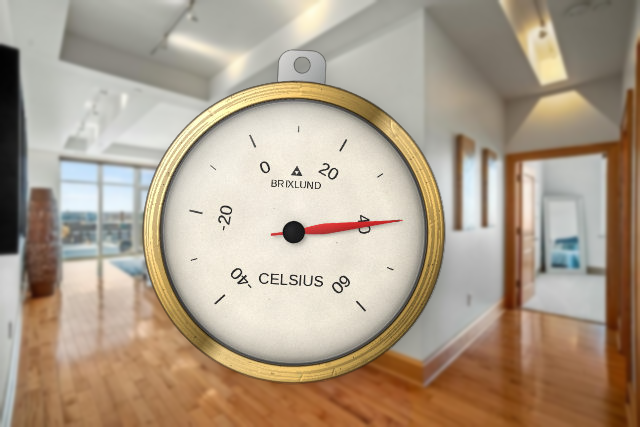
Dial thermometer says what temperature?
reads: 40 °C
